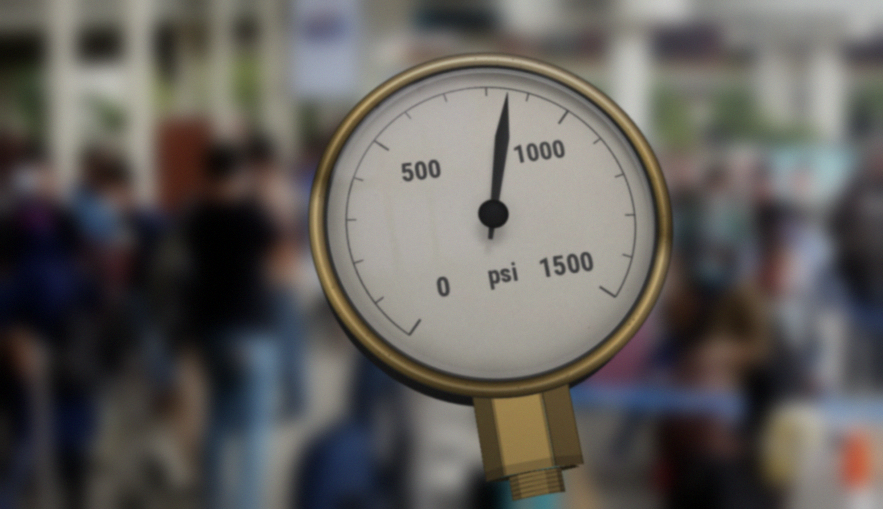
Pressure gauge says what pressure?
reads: 850 psi
